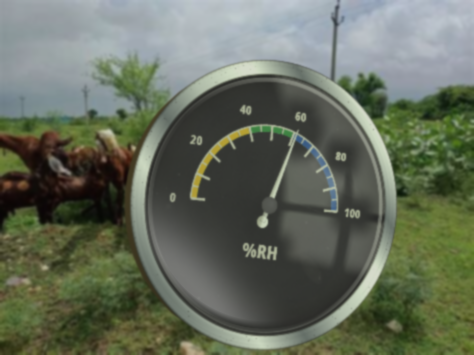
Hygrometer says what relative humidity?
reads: 60 %
